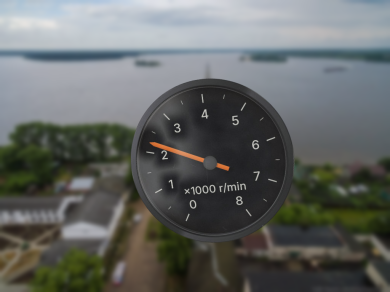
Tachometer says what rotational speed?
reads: 2250 rpm
